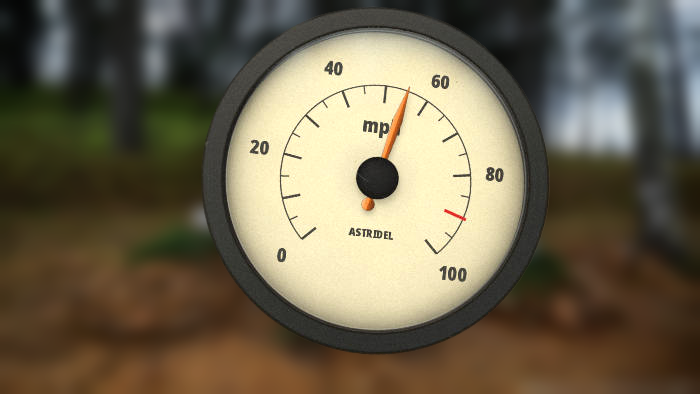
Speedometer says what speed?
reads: 55 mph
